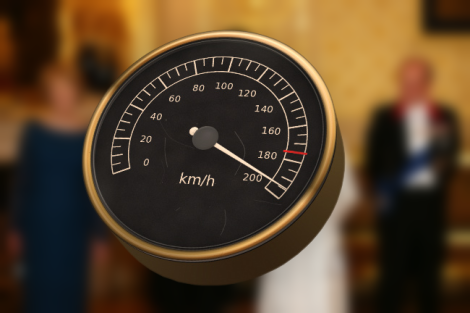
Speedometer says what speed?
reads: 195 km/h
